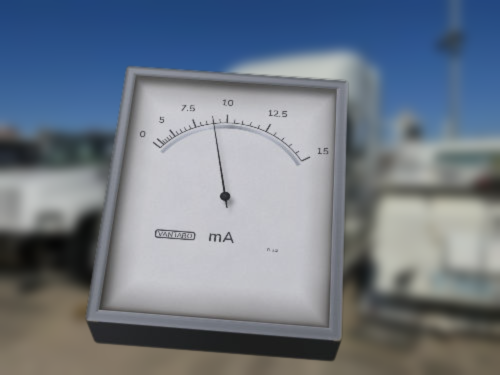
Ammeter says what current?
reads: 9 mA
